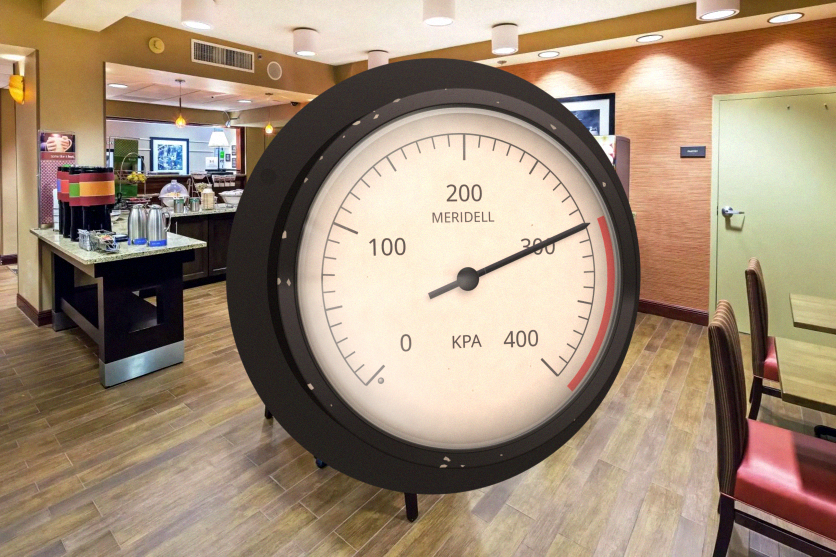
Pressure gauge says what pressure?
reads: 300 kPa
